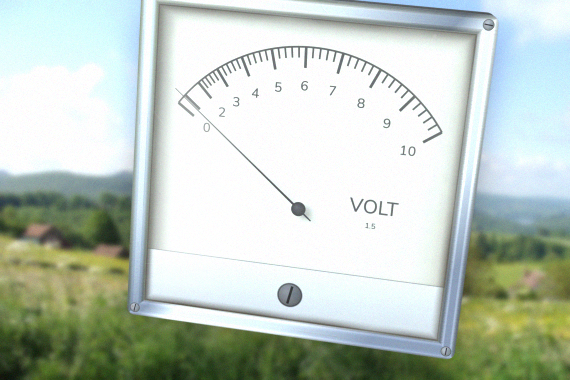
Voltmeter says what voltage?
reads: 1 V
